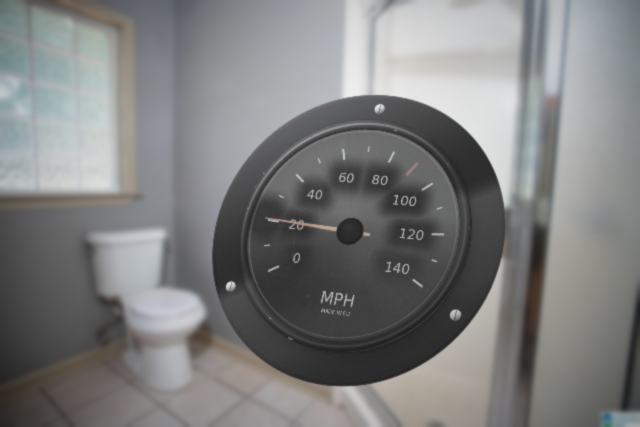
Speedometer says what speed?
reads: 20 mph
